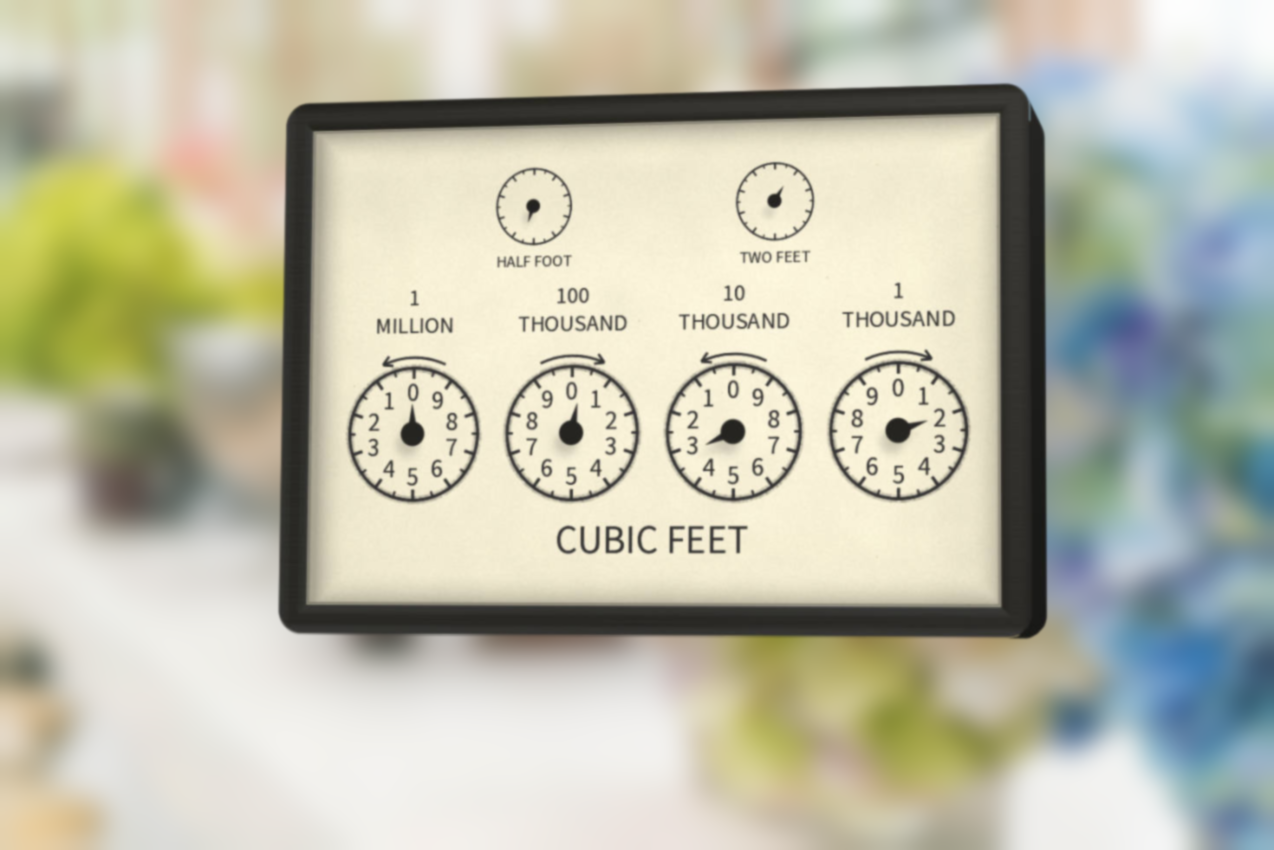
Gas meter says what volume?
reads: 3200 ft³
